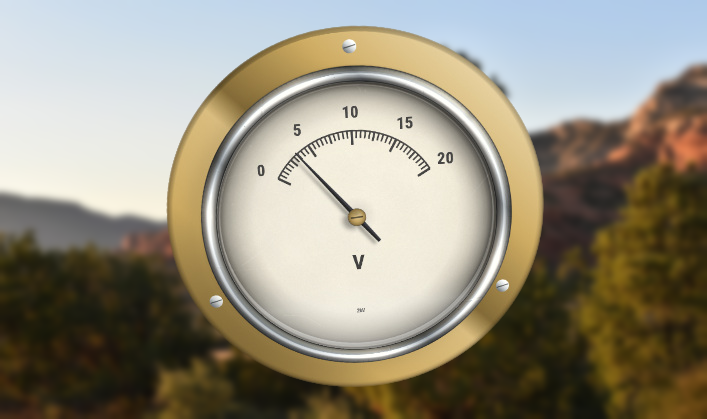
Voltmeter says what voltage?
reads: 3.5 V
